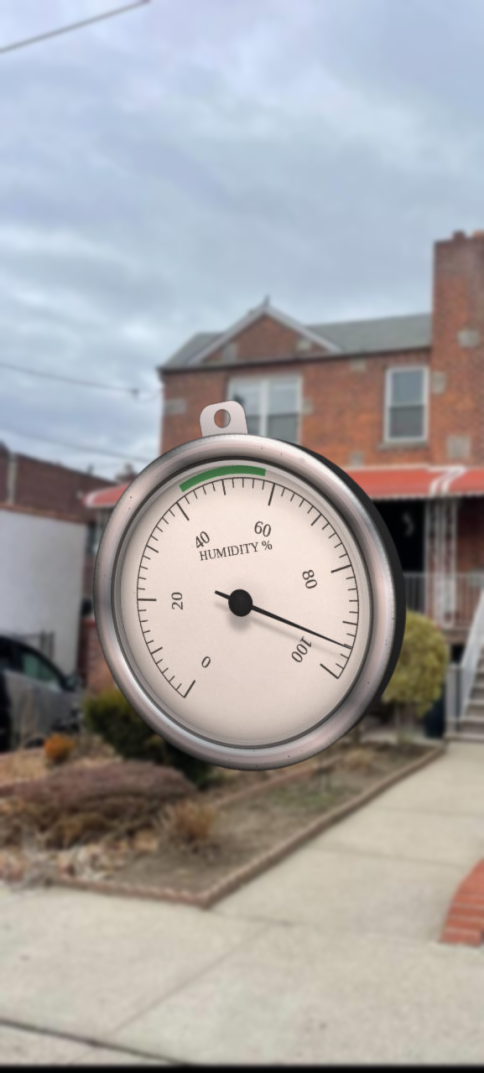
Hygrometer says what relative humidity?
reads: 94 %
